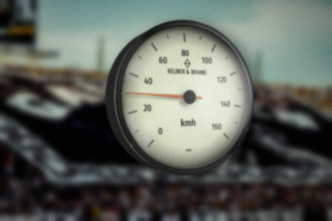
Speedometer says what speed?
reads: 30 km/h
